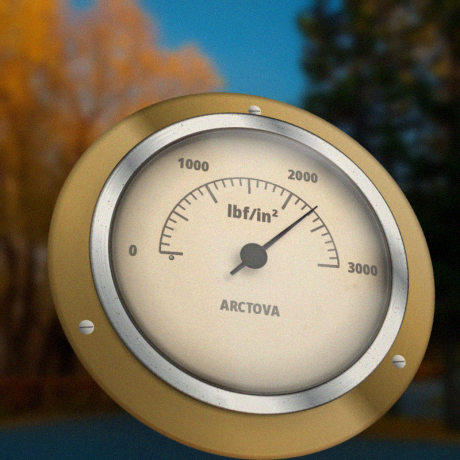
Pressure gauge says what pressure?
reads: 2300 psi
